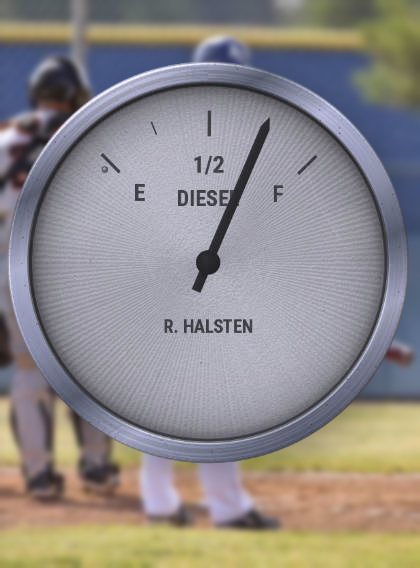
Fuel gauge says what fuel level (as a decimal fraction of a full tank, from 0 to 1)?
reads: 0.75
